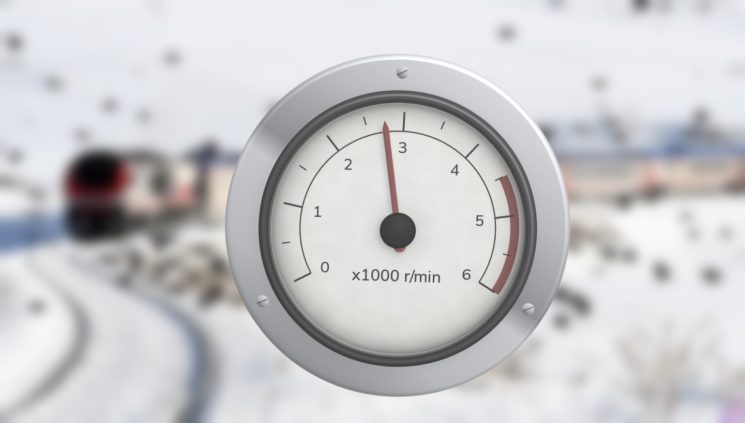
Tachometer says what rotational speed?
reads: 2750 rpm
